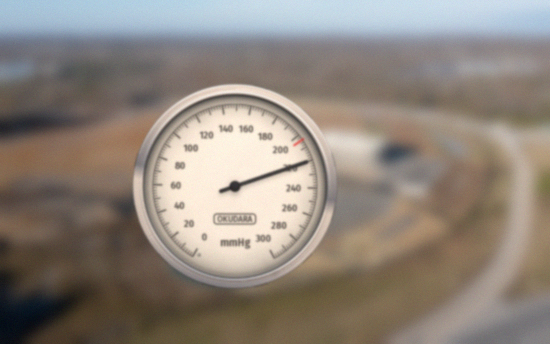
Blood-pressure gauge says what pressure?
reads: 220 mmHg
